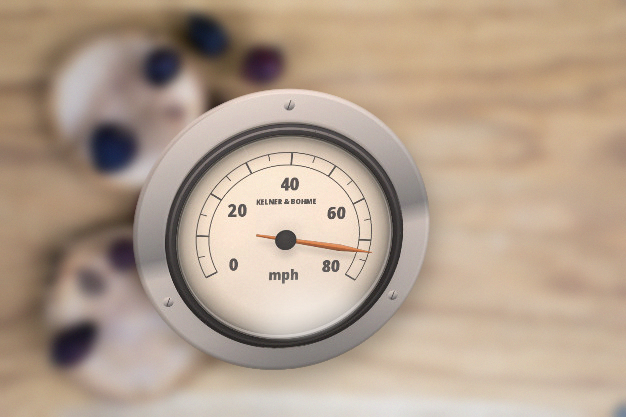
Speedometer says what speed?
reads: 72.5 mph
